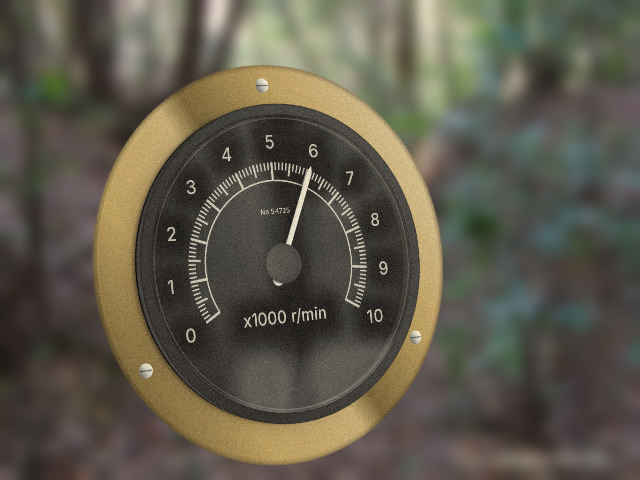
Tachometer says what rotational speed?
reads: 6000 rpm
